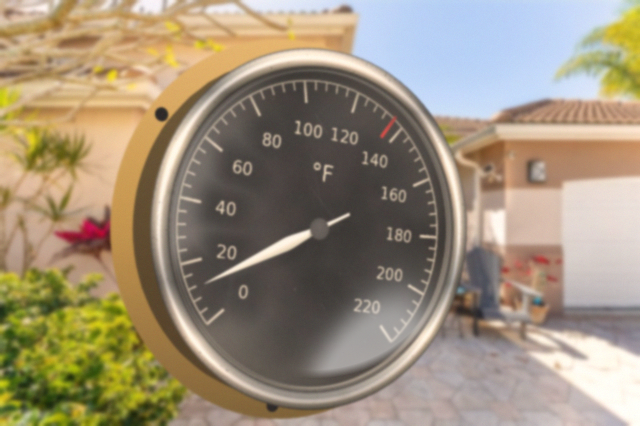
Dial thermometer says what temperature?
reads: 12 °F
